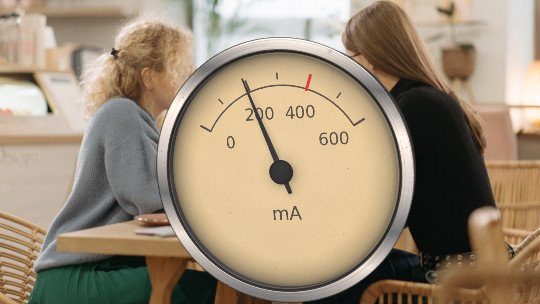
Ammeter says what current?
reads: 200 mA
